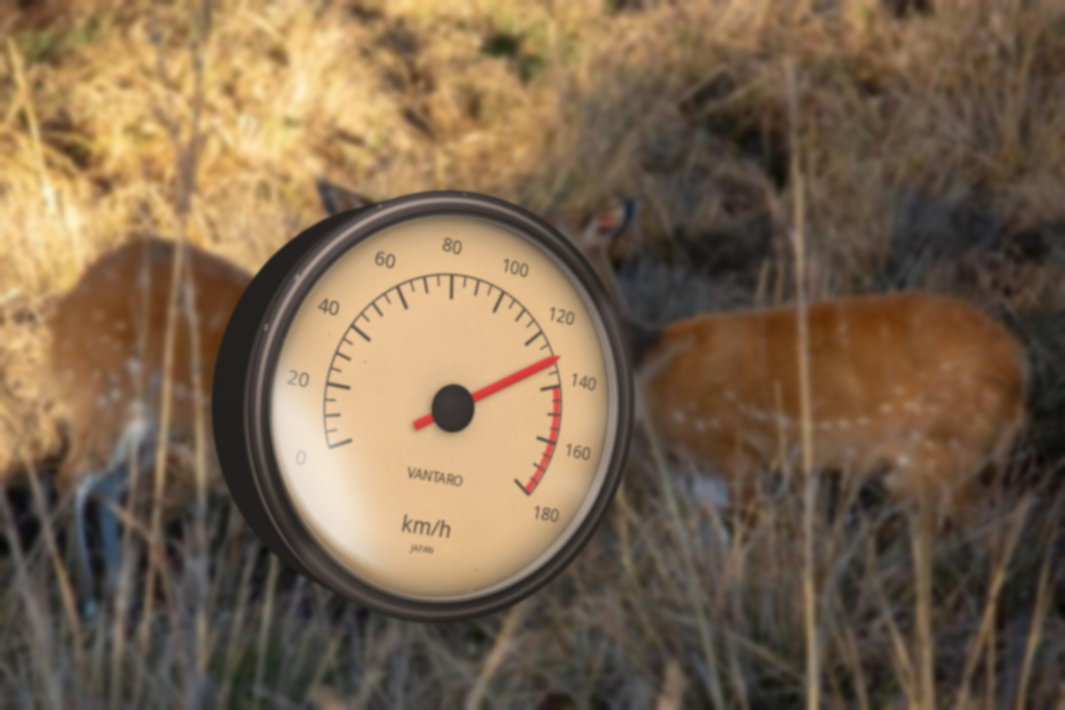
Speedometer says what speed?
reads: 130 km/h
